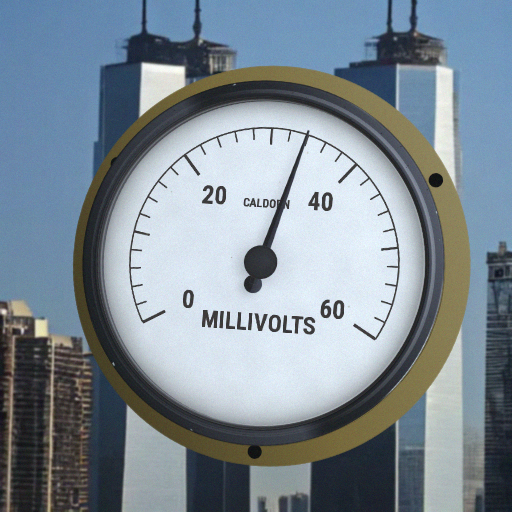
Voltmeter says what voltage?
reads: 34 mV
